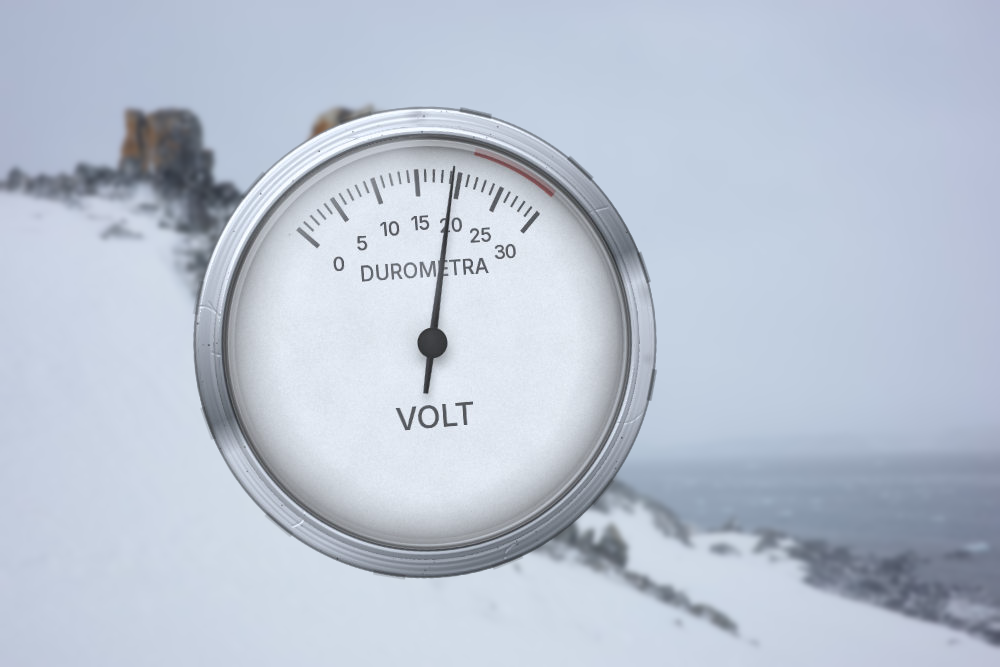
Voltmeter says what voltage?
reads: 19 V
